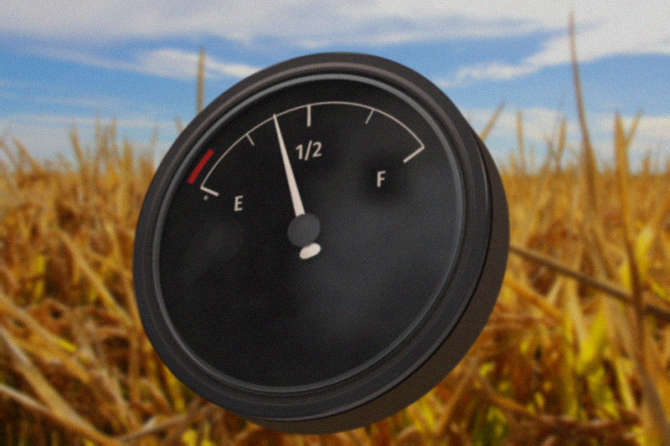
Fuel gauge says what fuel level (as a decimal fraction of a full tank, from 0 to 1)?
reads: 0.375
